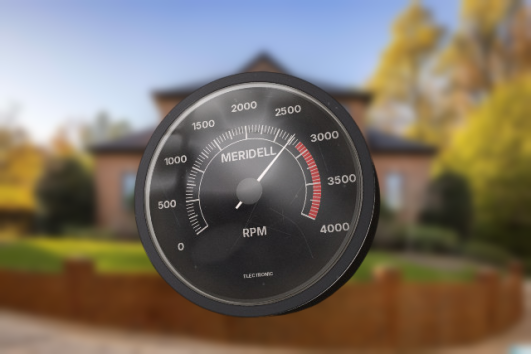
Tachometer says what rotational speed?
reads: 2750 rpm
